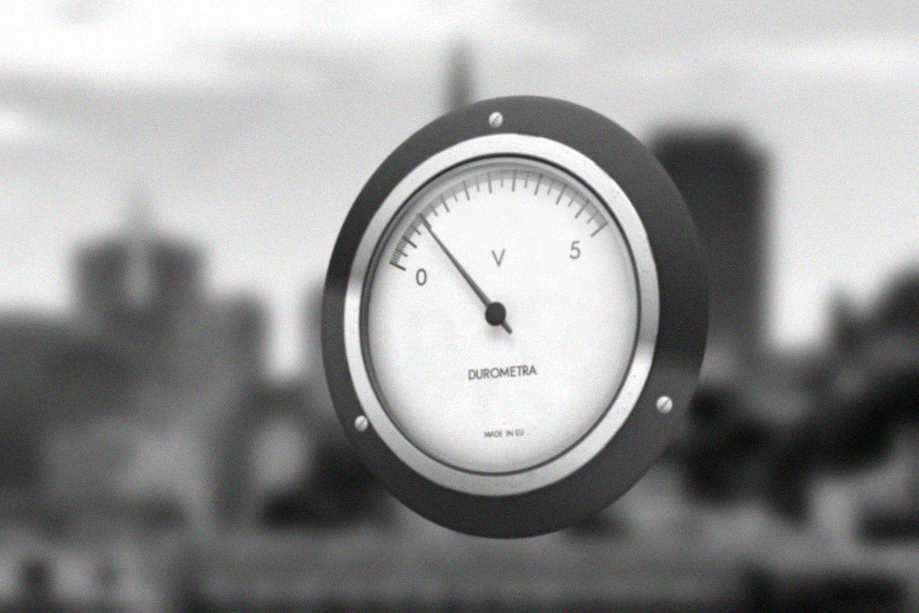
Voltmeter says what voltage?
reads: 1 V
